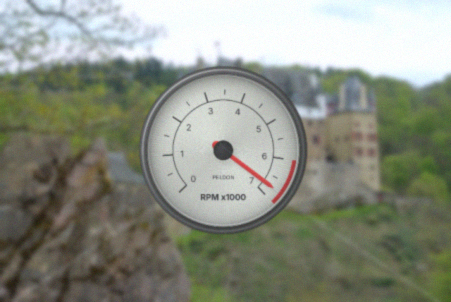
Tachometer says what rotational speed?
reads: 6750 rpm
